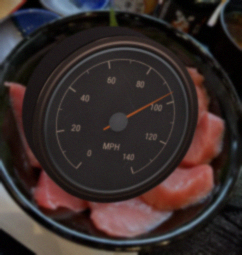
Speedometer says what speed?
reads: 95 mph
